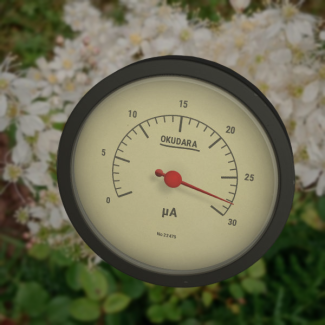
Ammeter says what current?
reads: 28 µA
